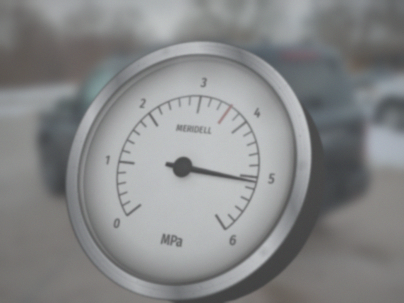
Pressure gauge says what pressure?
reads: 5.1 MPa
